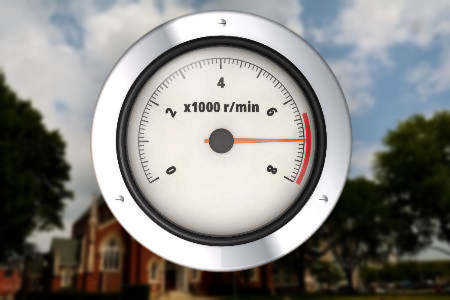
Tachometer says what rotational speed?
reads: 7000 rpm
